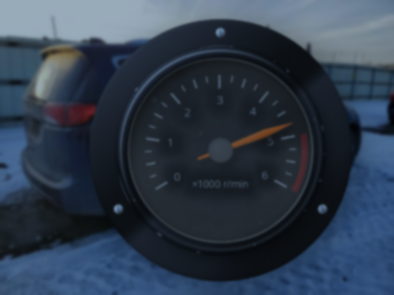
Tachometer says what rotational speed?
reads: 4750 rpm
